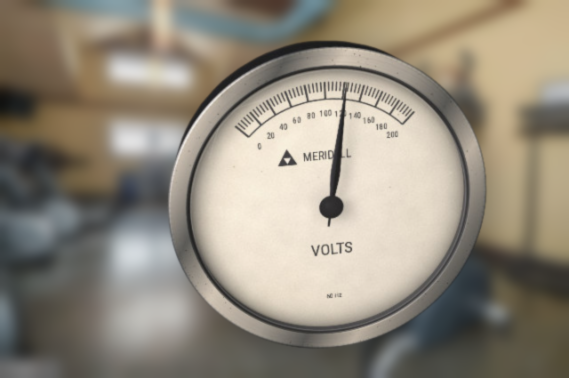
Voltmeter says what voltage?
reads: 120 V
